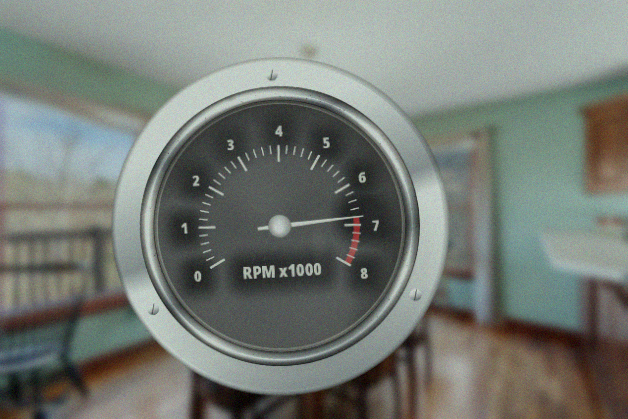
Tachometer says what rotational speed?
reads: 6800 rpm
